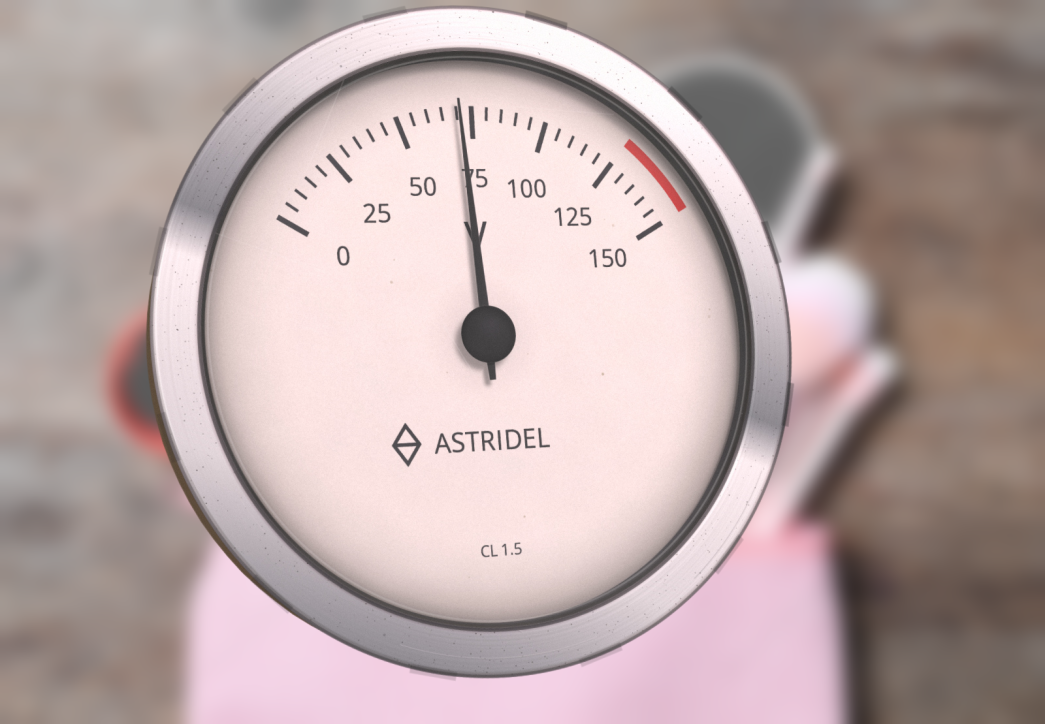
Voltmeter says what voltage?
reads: 70 V
